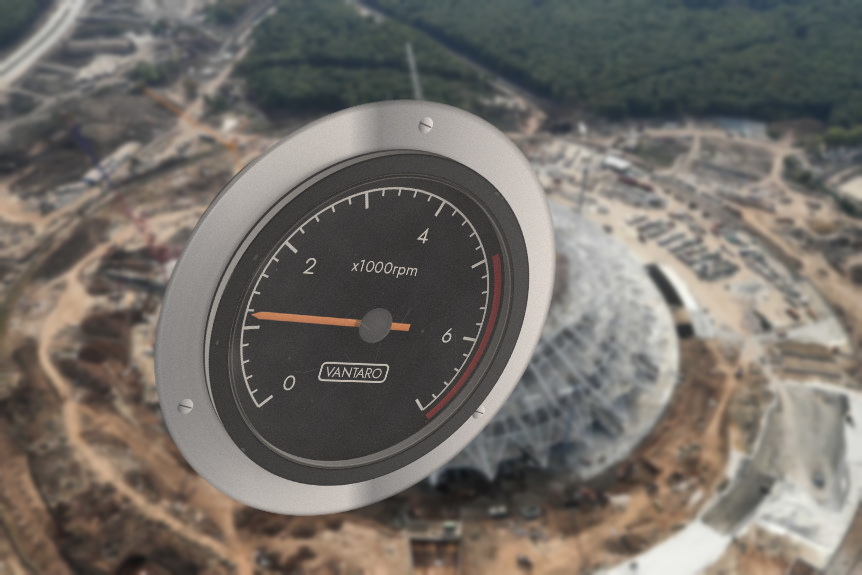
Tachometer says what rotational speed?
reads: 1200 rpm
